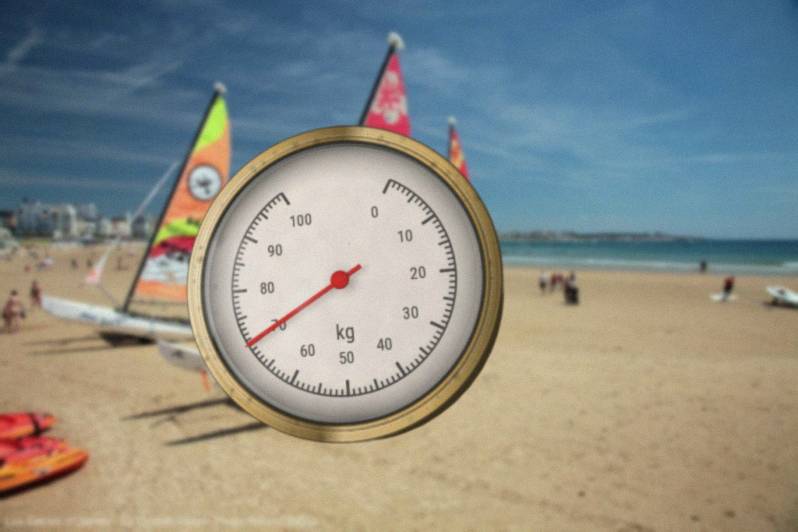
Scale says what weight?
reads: 70 kg
